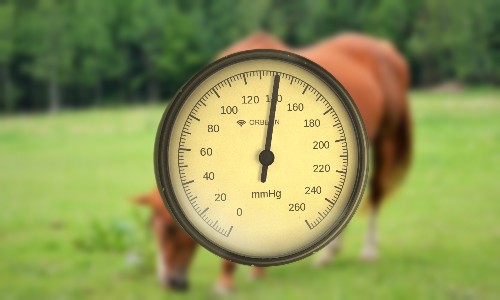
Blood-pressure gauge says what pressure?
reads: 140 mmHg
